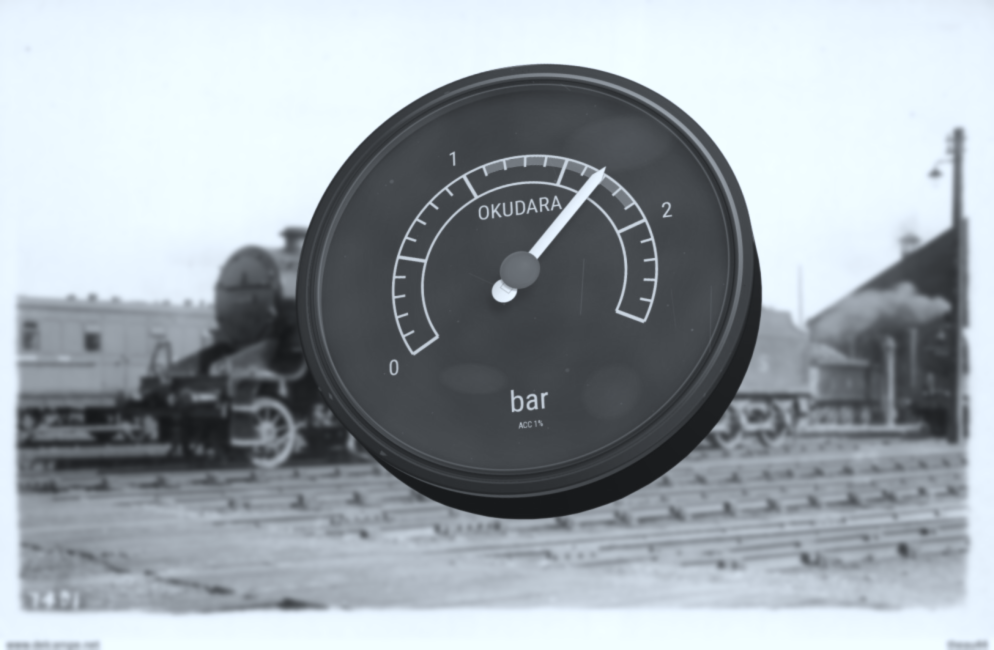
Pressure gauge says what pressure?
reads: 1.7 bar
